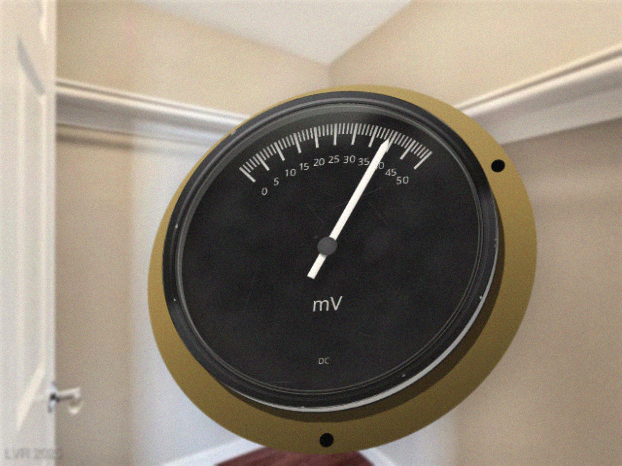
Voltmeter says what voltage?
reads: 40 mV
